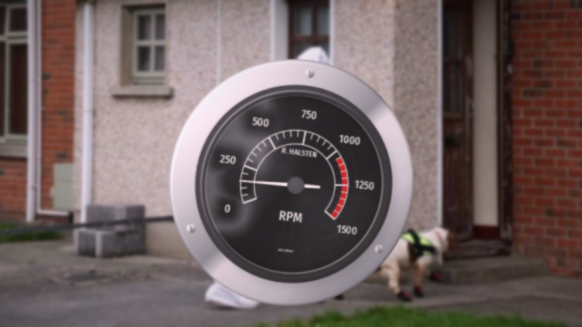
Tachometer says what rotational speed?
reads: 150 rpm
